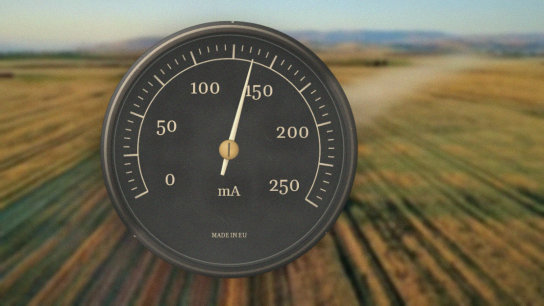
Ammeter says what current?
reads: 137.5 mA
